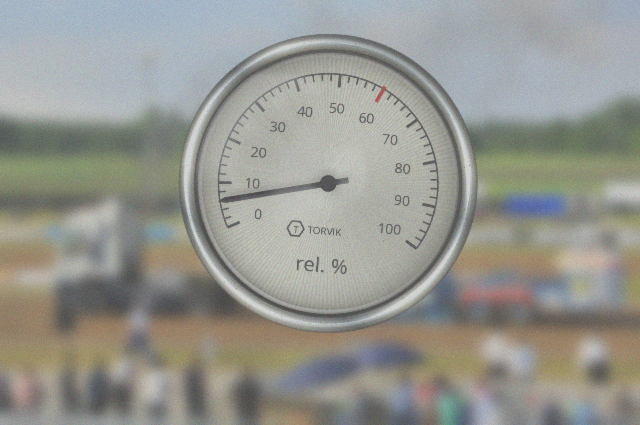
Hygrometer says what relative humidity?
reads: 6 %
